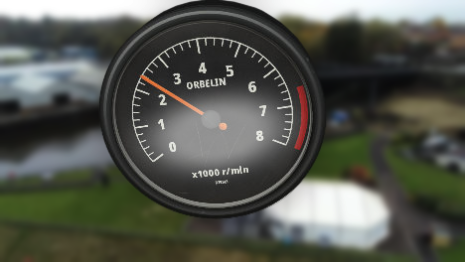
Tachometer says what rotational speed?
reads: 2400 rpm
